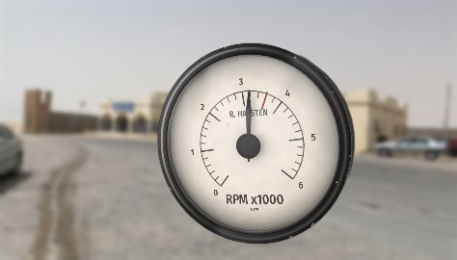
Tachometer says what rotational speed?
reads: 3200 rpm
